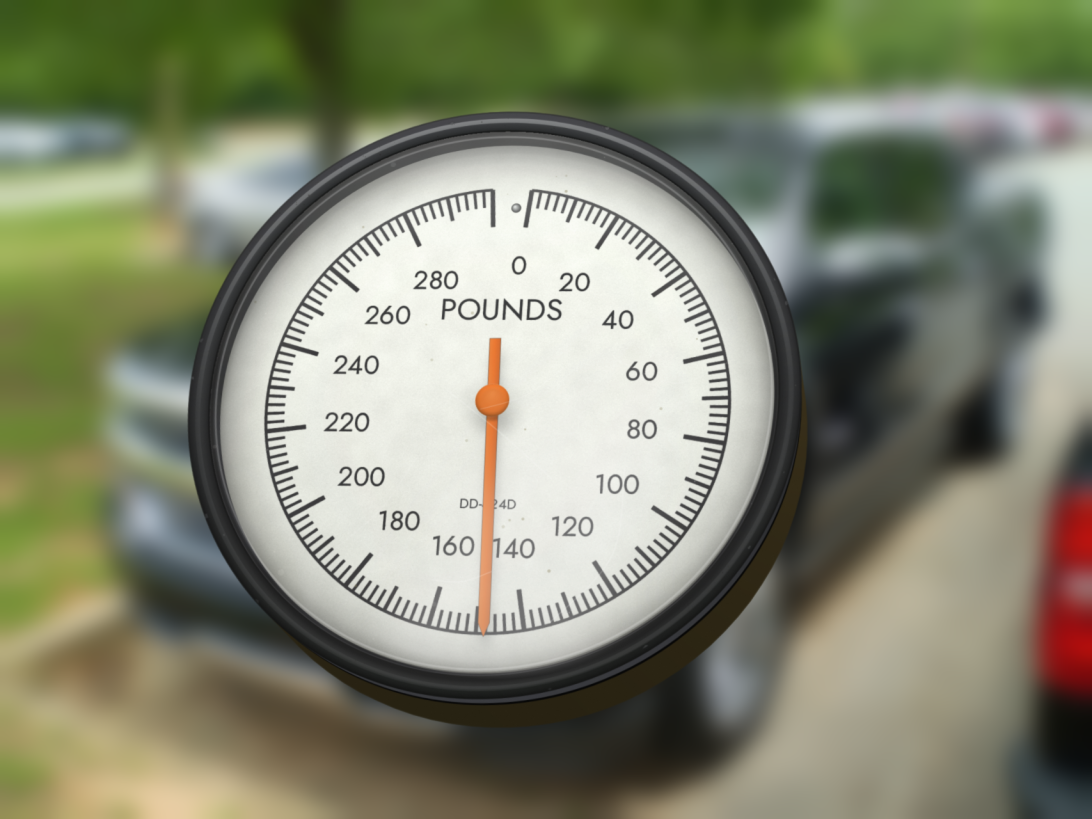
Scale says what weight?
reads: 148 lb
